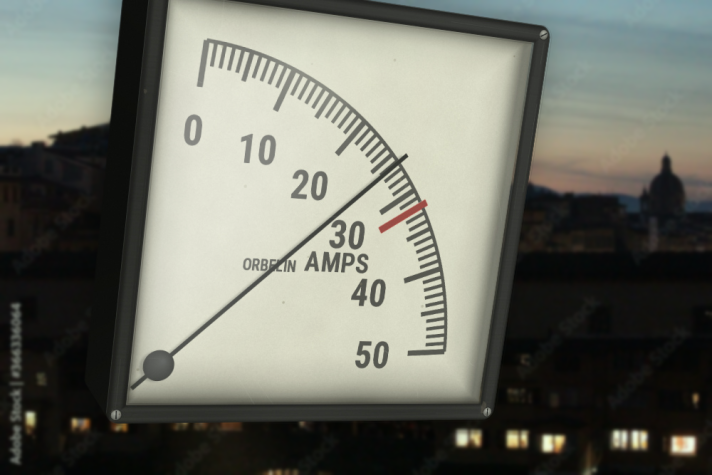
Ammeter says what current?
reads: 26 A
